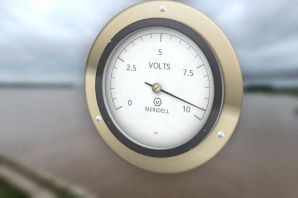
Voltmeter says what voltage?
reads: 9.5 V
